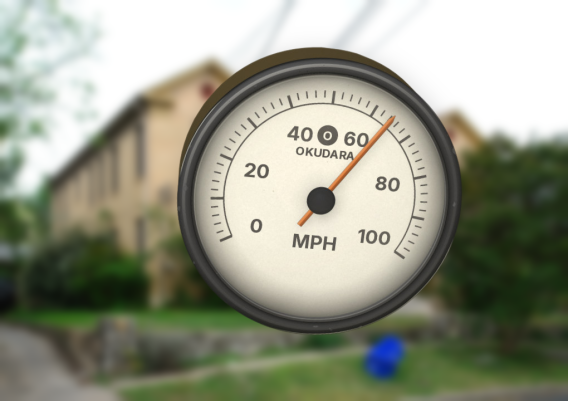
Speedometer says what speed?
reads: 64 mph
